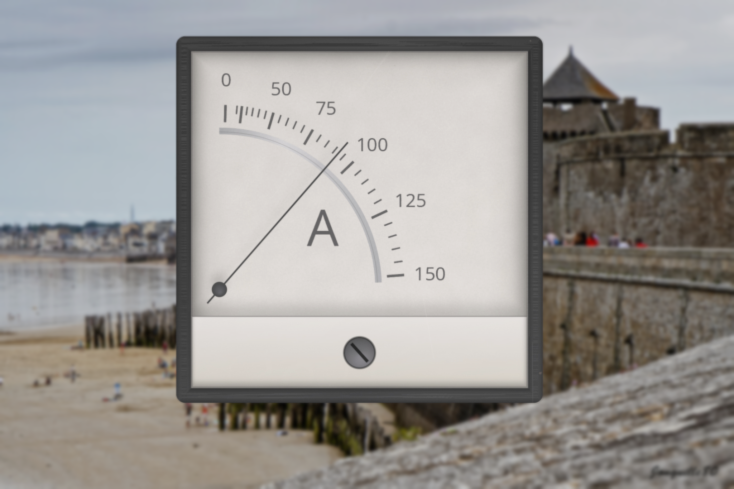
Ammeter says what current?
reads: 92.5 A
